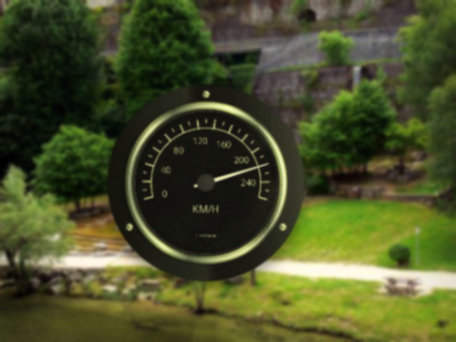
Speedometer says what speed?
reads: 220 km/h
